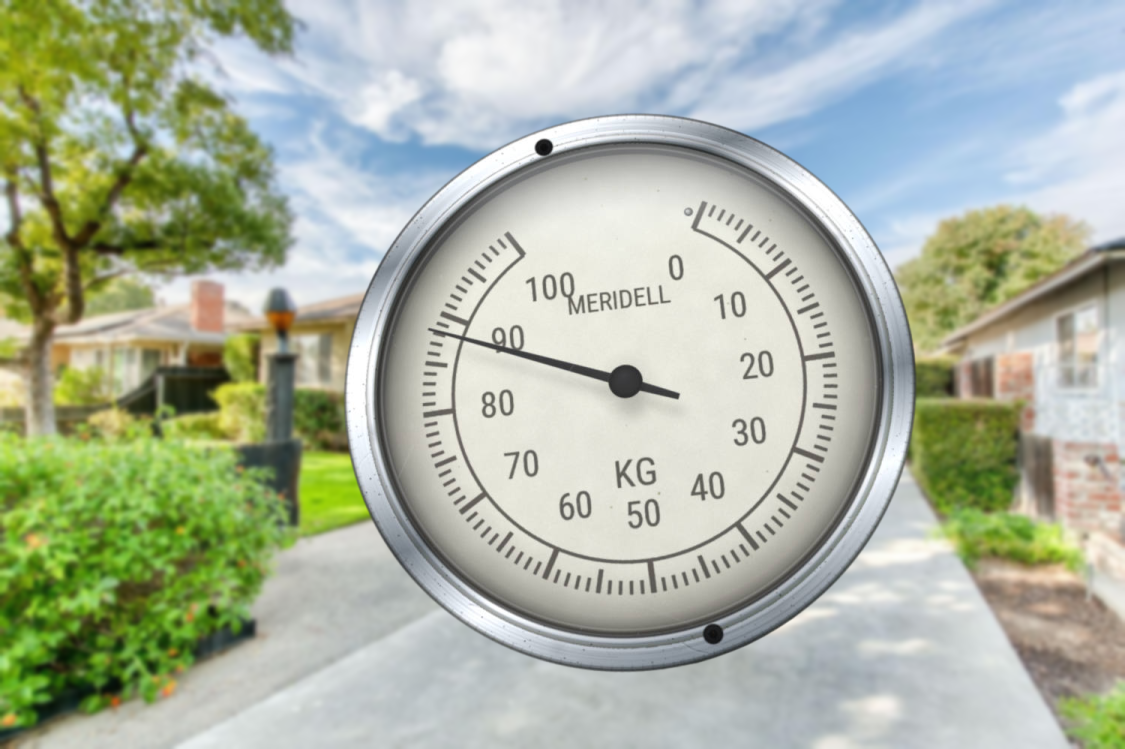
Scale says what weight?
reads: 88 kg
